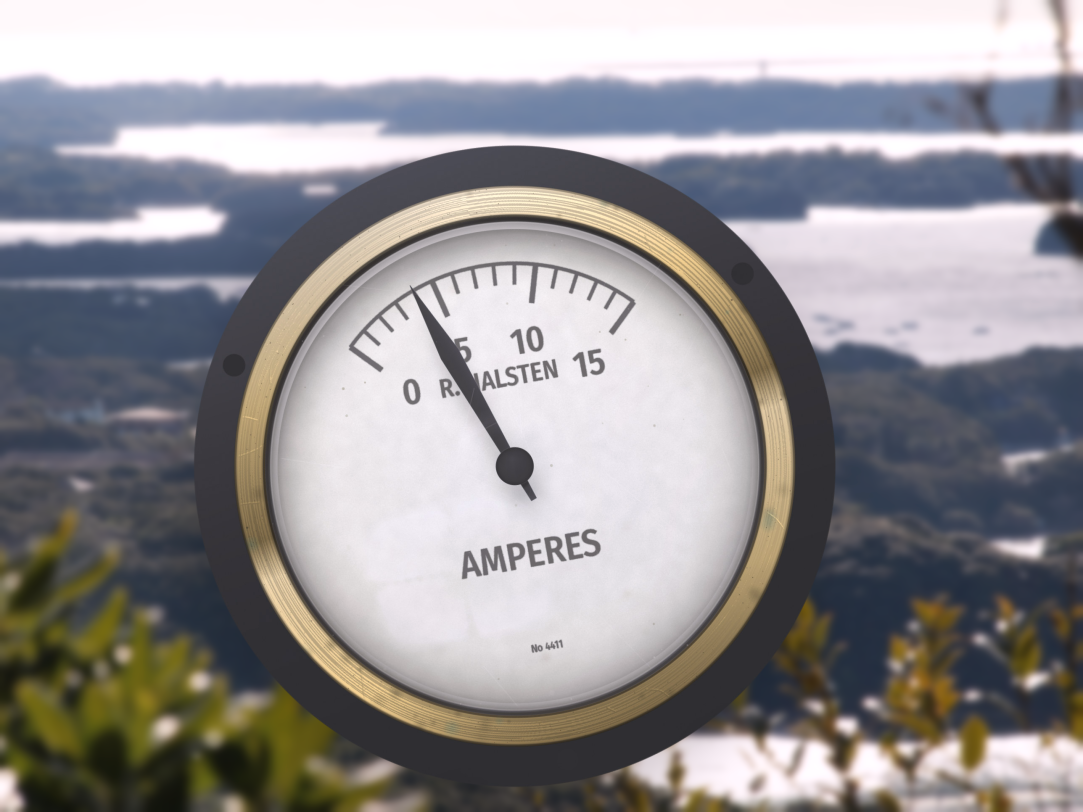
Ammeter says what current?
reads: 4 A
